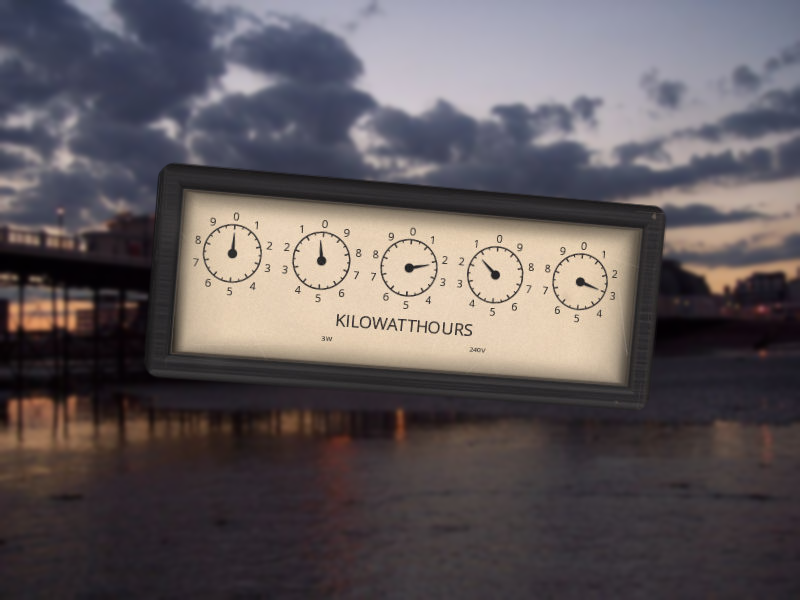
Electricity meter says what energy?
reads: 213 kWh
